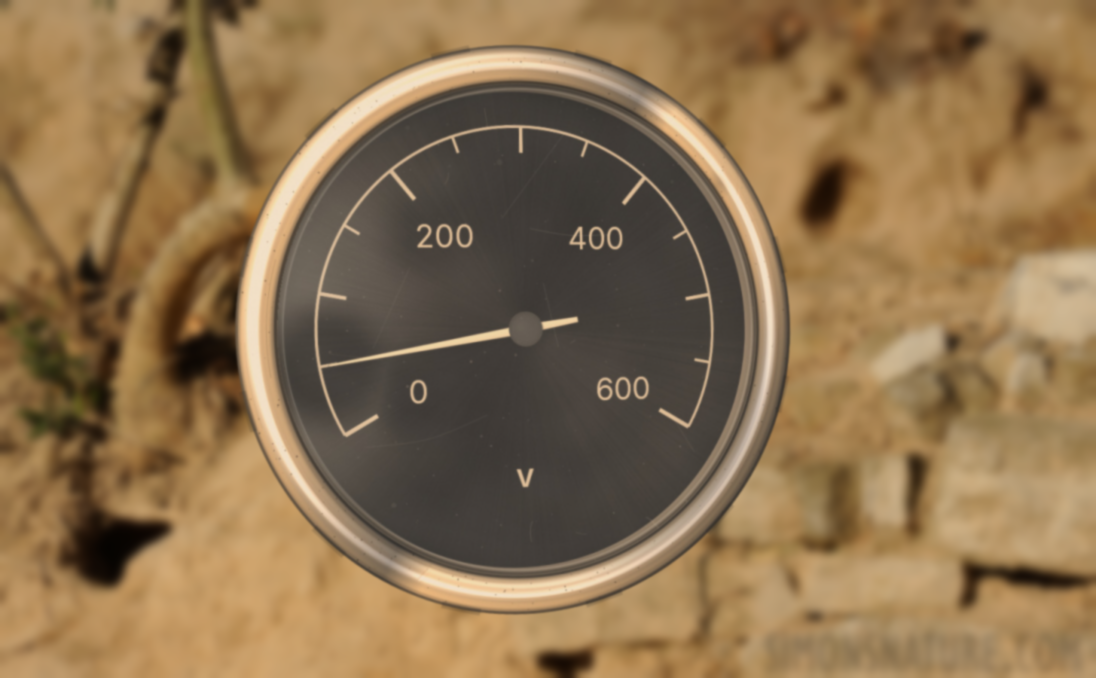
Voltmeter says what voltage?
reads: 50 V
